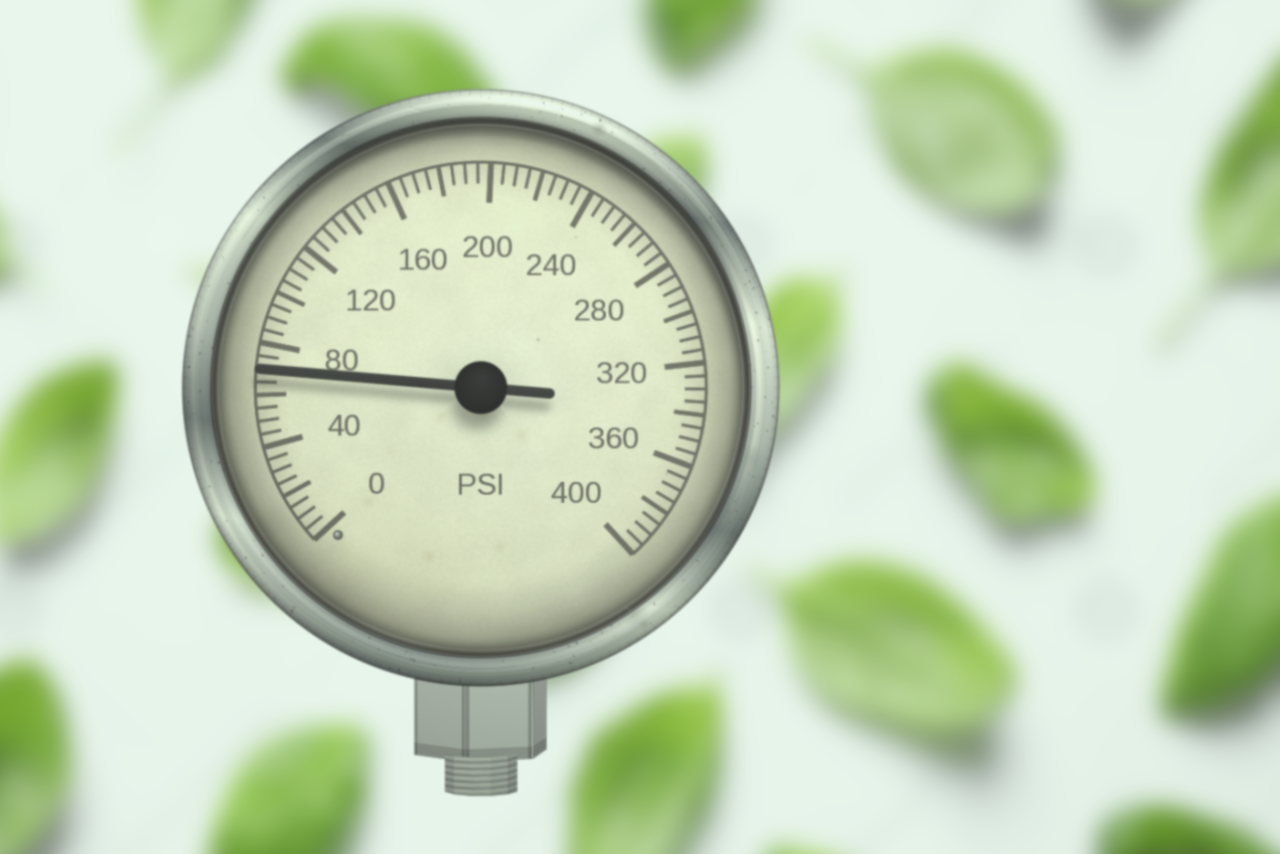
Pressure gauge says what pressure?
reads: 70 psi
